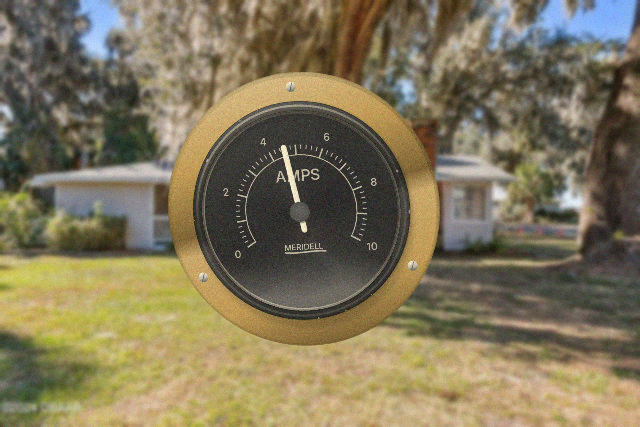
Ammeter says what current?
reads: 4.6 A
